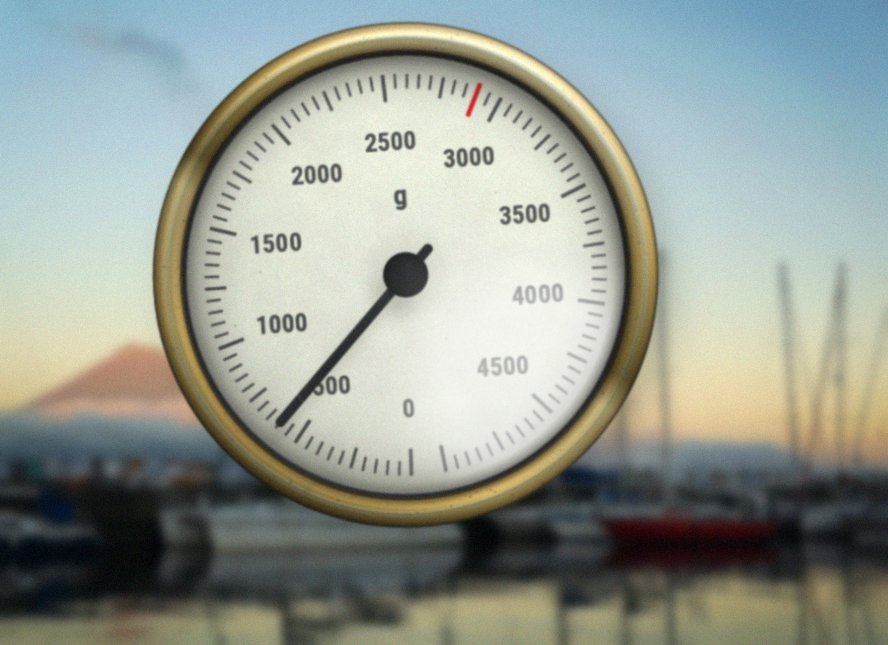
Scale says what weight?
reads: 600 g
